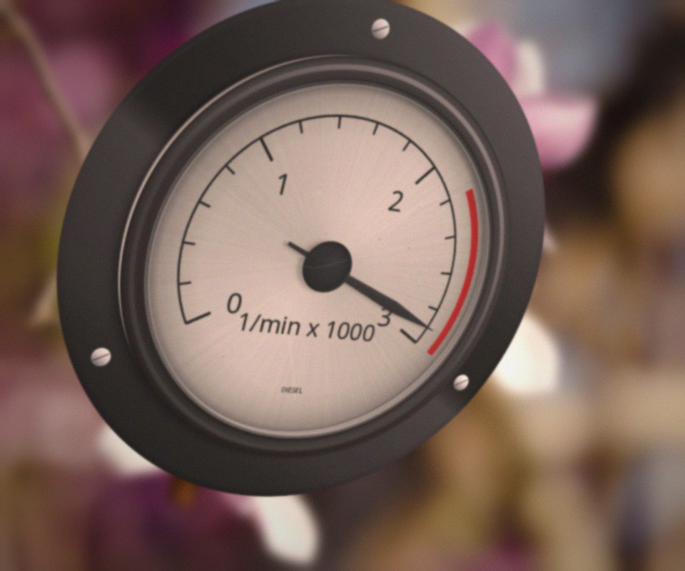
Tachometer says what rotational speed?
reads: 2900 rpm
